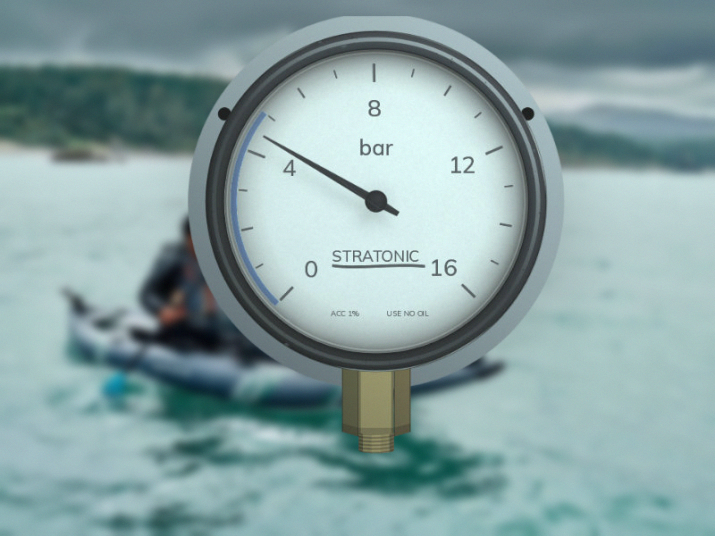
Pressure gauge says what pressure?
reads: 4.5 bar
